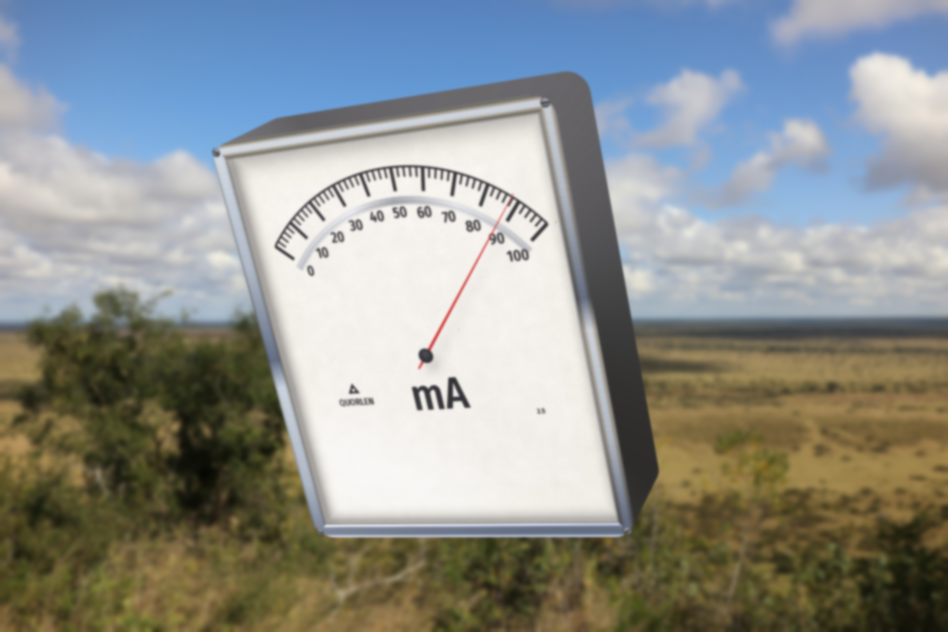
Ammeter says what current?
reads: 88 mA
